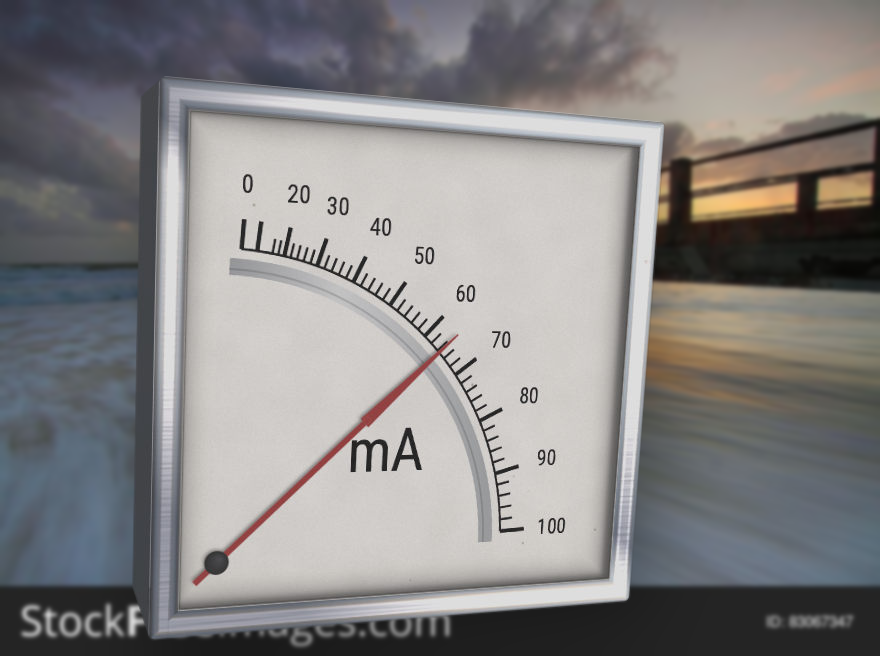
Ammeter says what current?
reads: 64 mA
